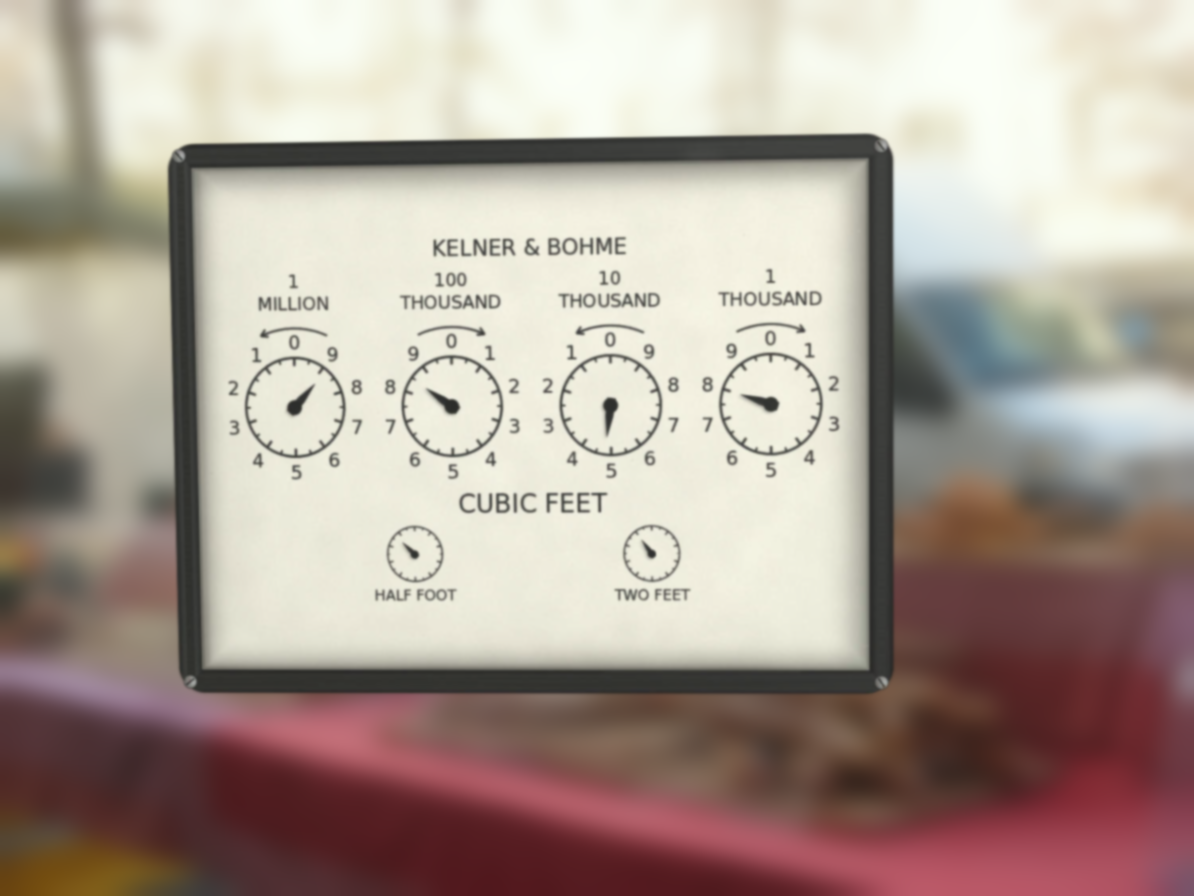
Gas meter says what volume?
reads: 884800 ft³
